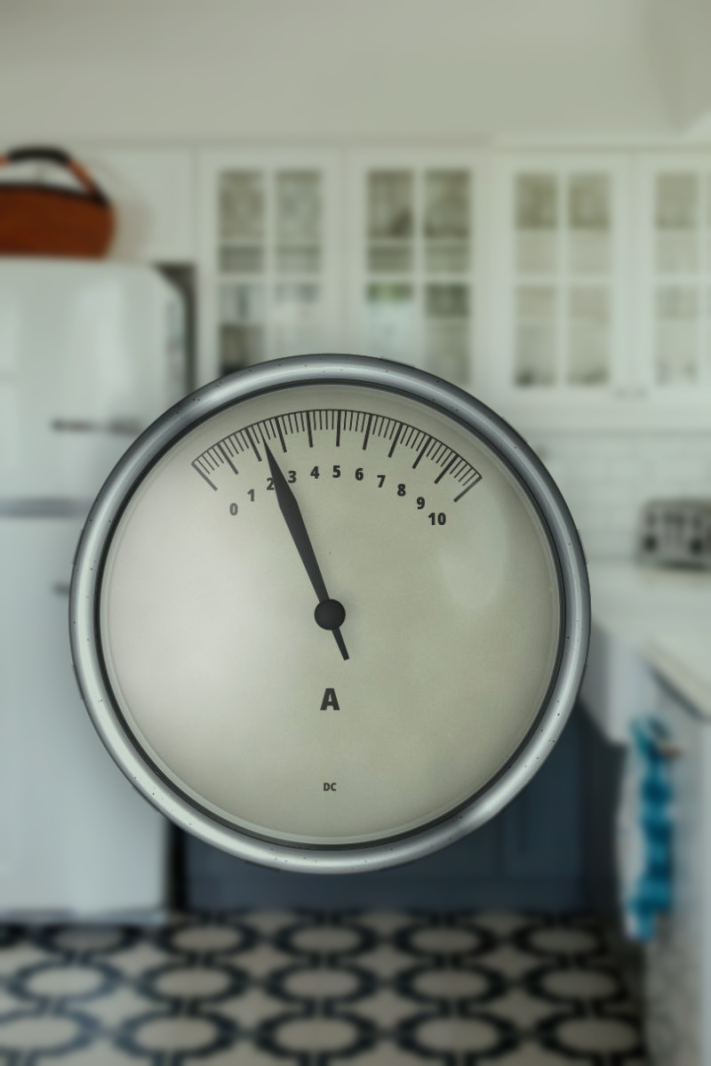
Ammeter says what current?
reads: 2.4 A
